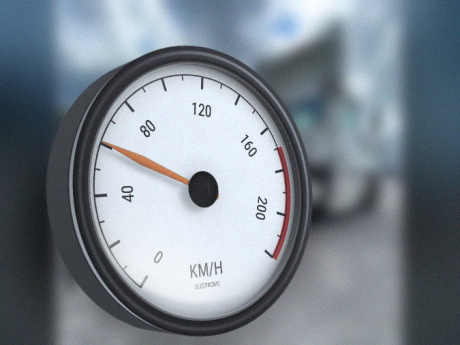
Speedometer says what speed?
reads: 60 km/h
